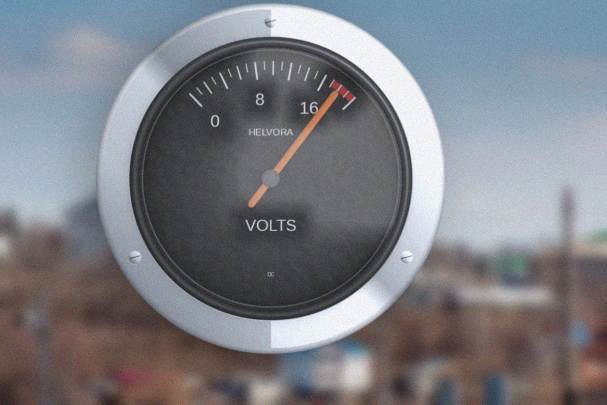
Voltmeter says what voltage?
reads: 18 V
